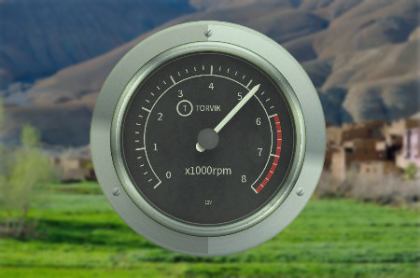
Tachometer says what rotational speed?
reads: 5200 rpm
